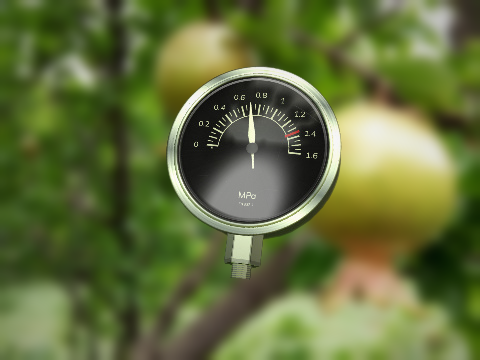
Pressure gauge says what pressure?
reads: 0.7 MPa
